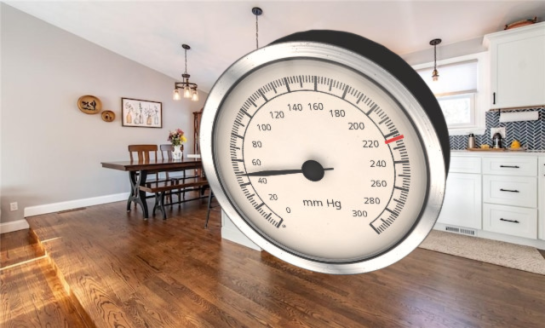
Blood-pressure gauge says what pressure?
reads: 50 mmHg
